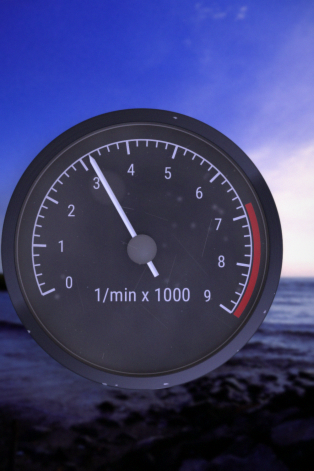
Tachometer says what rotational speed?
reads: 3200 rpm
